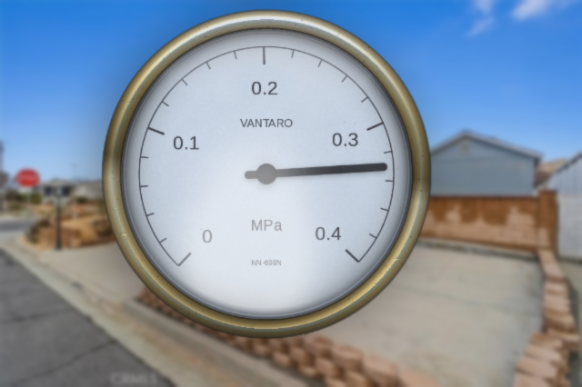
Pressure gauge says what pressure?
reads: 0.33 MPa
